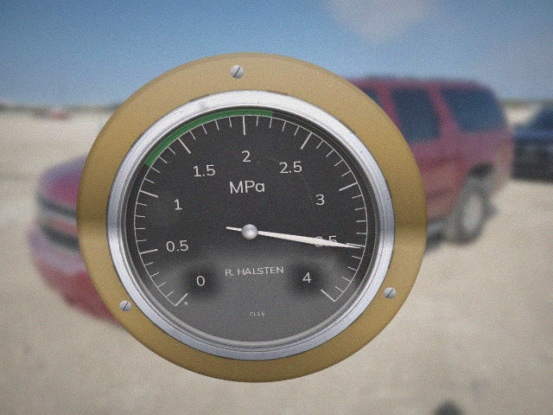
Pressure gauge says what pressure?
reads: 3.5 MPa
